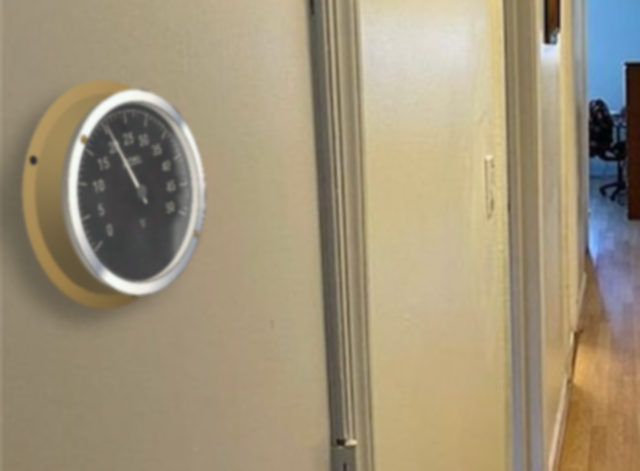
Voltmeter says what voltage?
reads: 20 V
